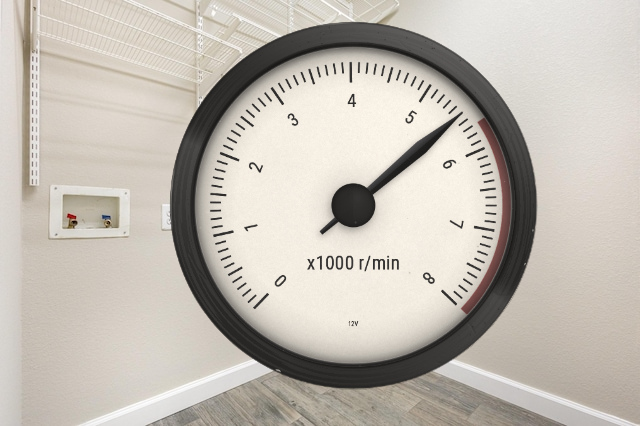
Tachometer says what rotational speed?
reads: 5500 rpm
